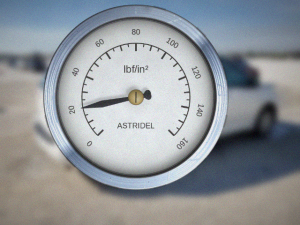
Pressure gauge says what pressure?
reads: 20 psi
